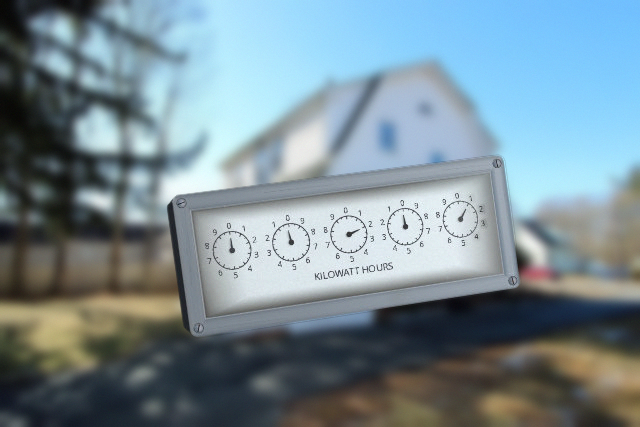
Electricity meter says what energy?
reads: 201 kWh
